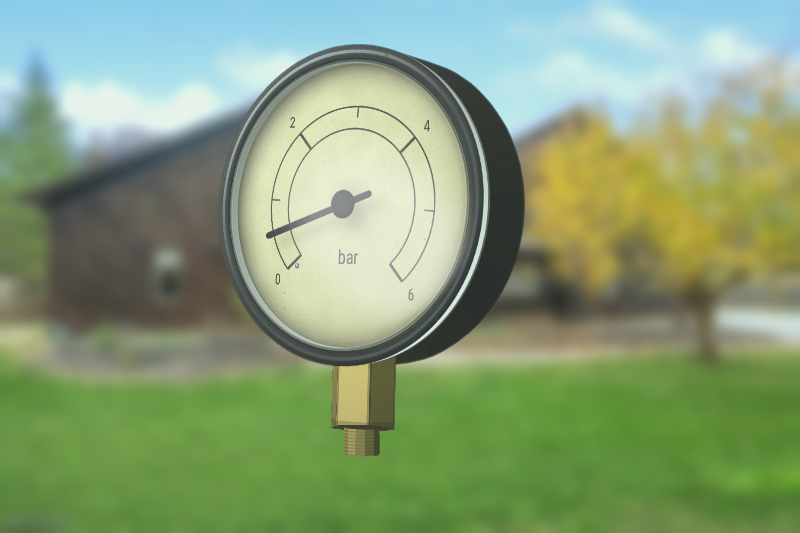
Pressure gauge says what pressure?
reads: 0.5 bar
